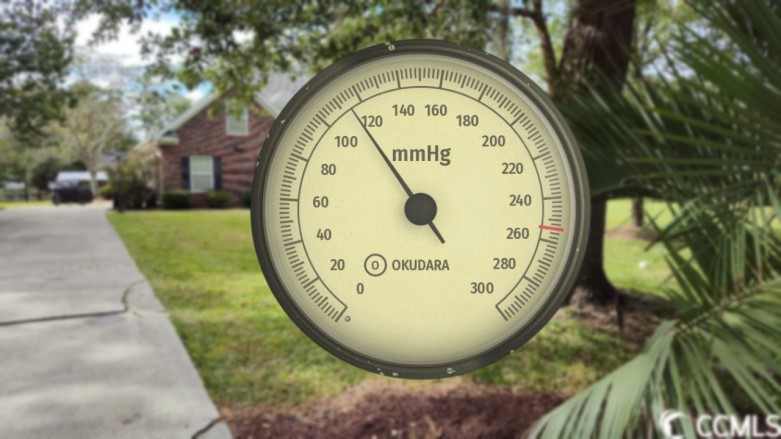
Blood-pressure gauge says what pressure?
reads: 114 mmHg
